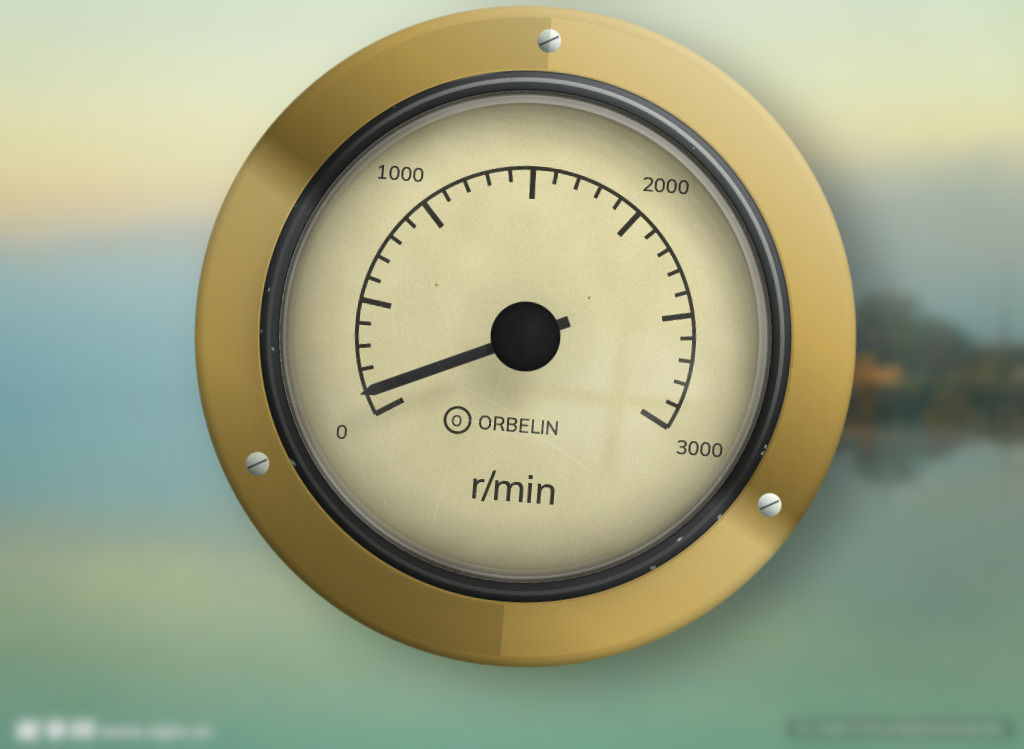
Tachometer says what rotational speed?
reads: 100 rpm
